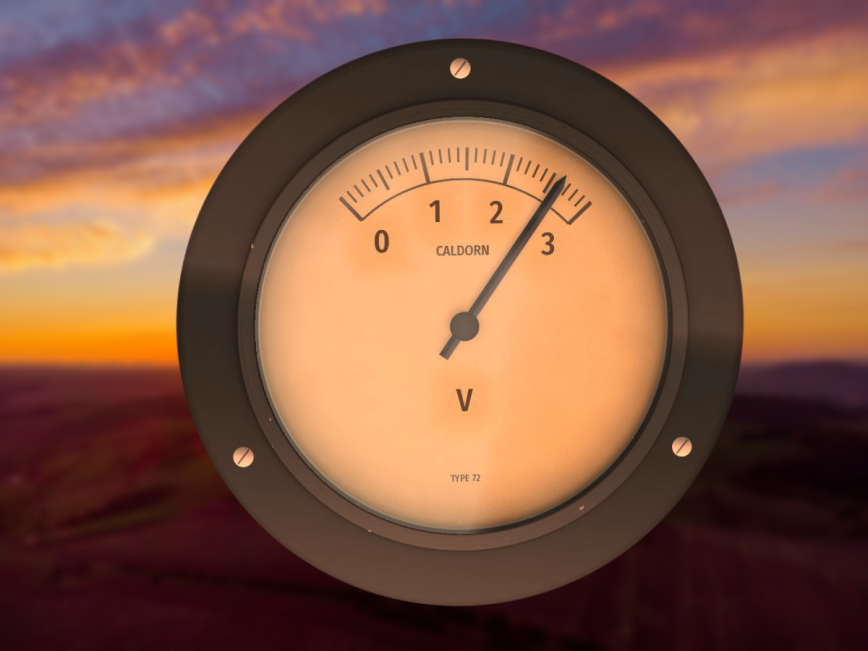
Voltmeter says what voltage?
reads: 2.6 V
